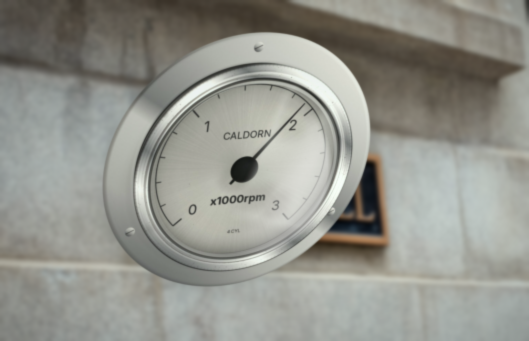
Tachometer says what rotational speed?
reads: 1900 rpm
